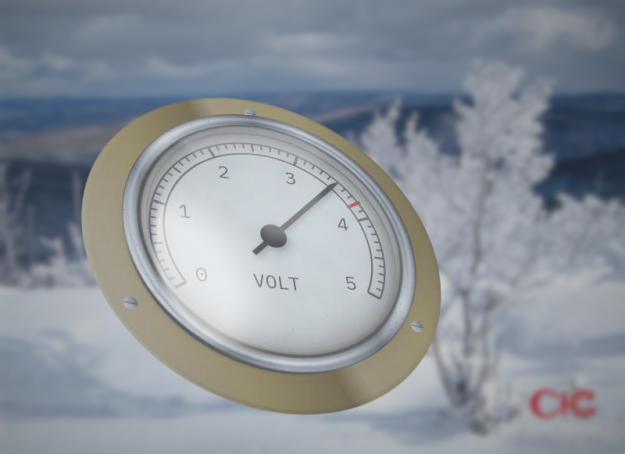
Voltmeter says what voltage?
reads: 3.5 V
